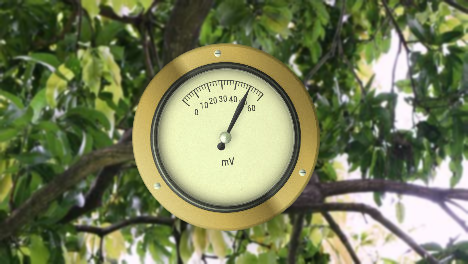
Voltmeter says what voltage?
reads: 50 mV
